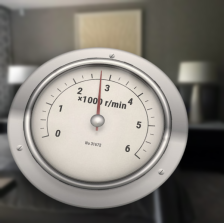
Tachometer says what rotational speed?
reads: 2750 rpm
